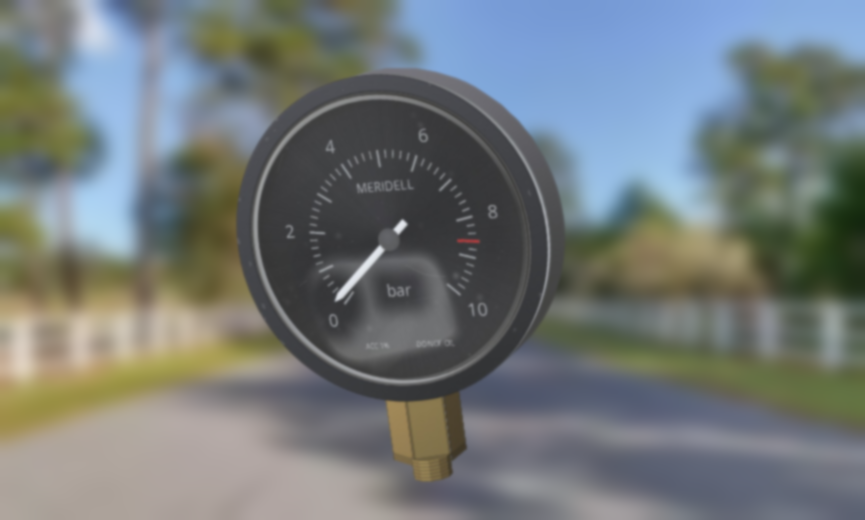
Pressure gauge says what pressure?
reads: 0.2 bar
